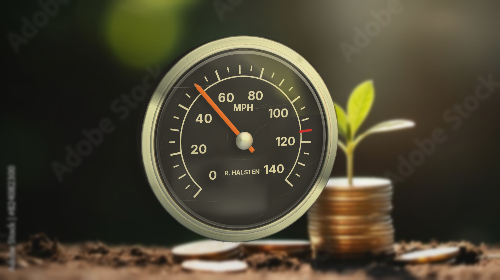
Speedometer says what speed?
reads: 50 mph
